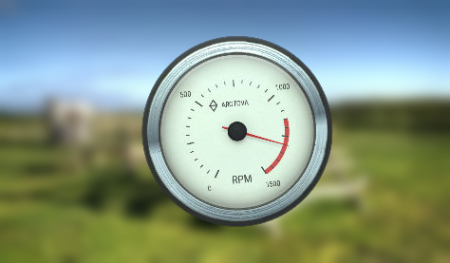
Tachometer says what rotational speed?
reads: 1300 rpm
